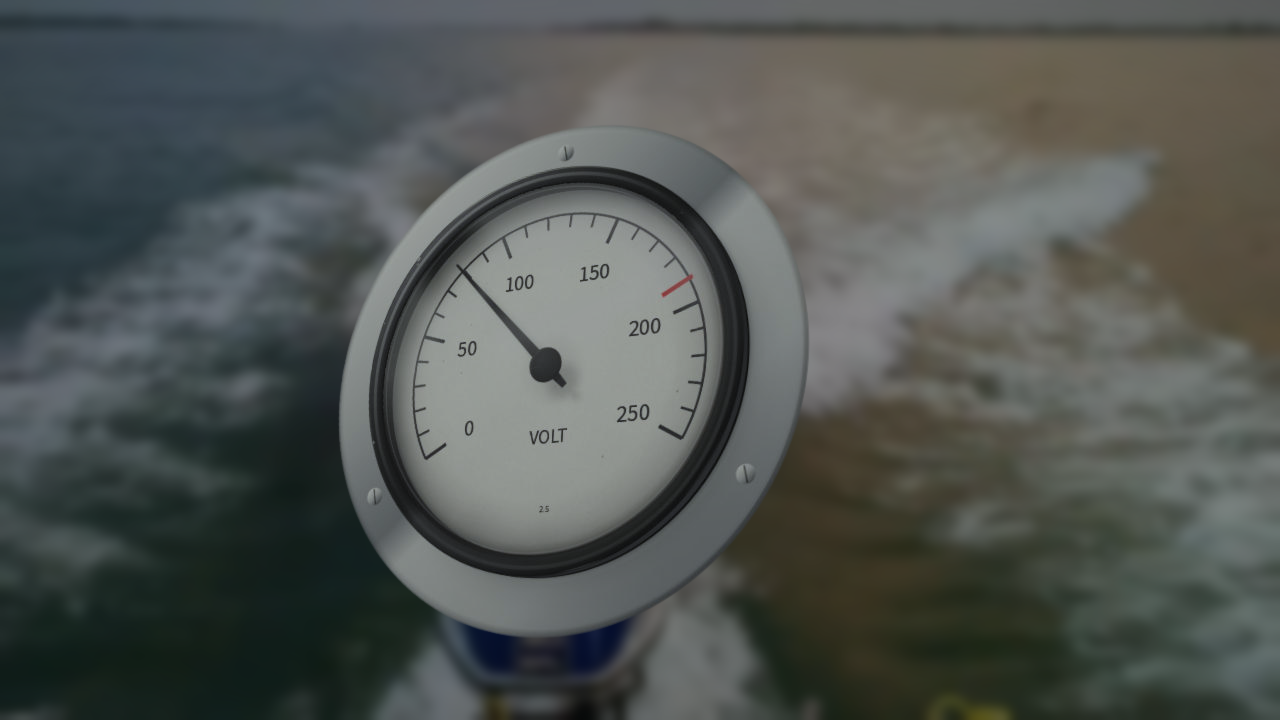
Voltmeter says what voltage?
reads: 80 V
